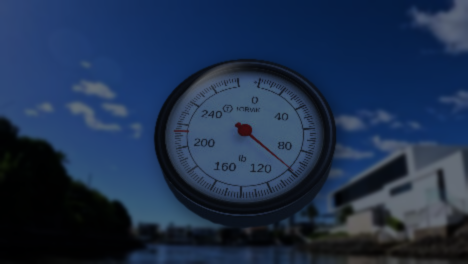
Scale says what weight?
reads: 100 lb
